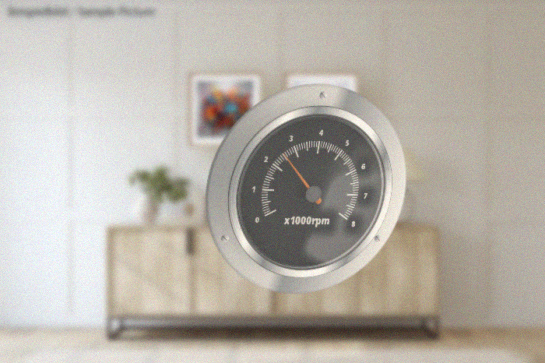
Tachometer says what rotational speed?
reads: 2500 rpm
